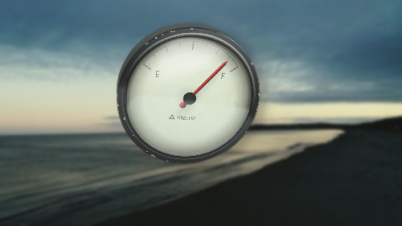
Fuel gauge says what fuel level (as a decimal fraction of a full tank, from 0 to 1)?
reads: 0.875
